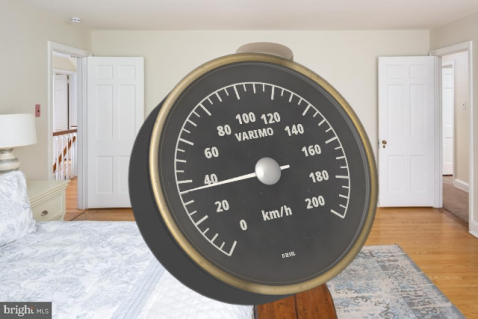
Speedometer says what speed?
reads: 35 km/h
